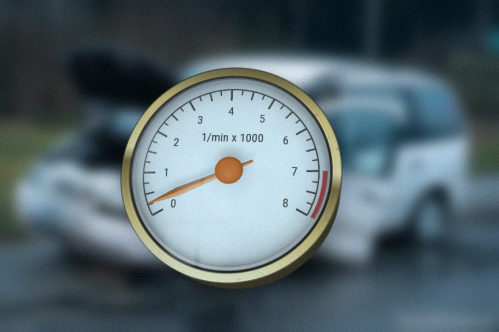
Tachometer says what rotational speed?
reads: 250 rpm
